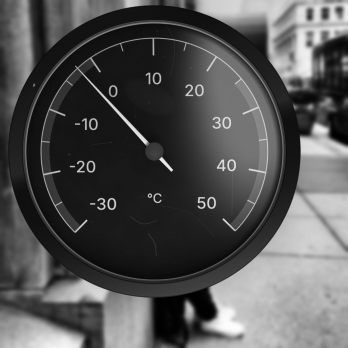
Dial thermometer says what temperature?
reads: -2.5 °C
